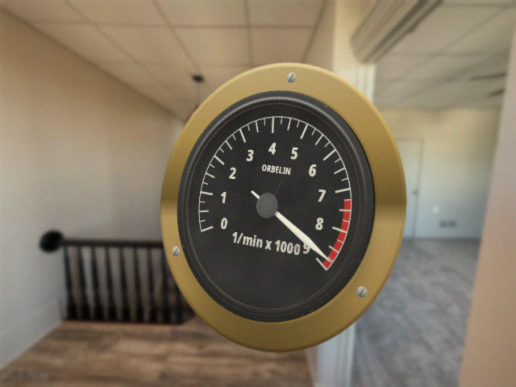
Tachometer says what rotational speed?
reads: 8750 rpm
